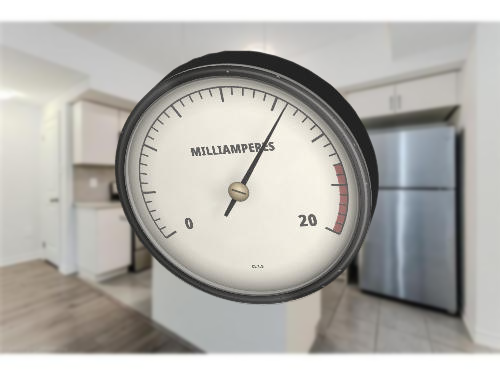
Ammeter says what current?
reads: 13 mA
